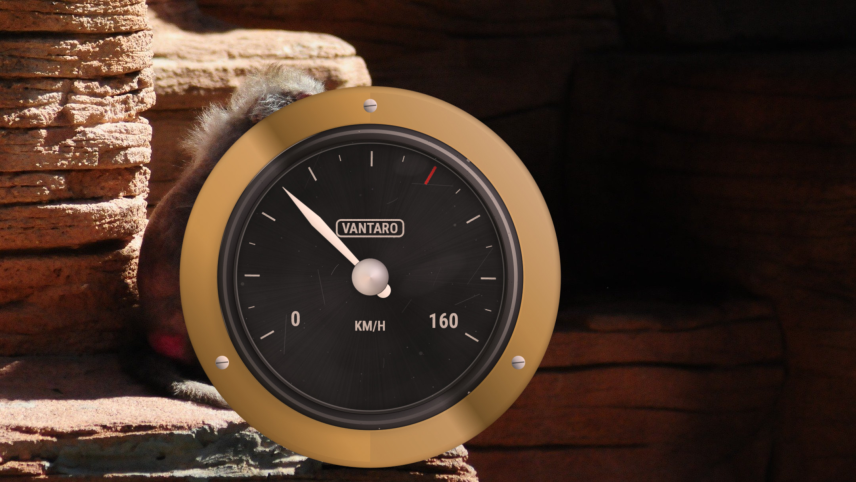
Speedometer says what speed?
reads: 50 km/h
